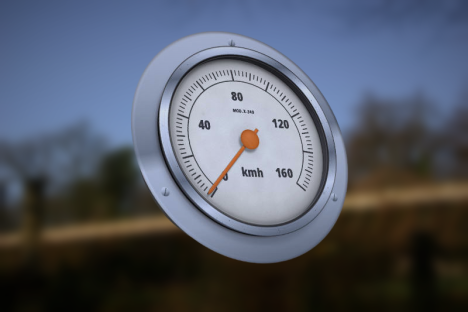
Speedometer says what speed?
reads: 2 km/h
